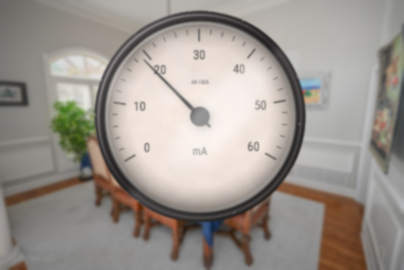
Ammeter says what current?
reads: 19 mA
